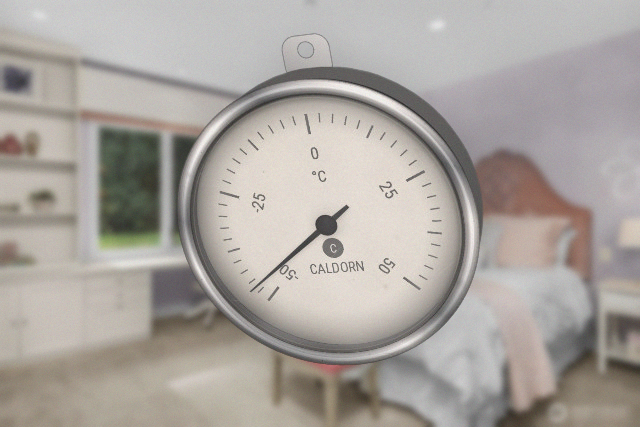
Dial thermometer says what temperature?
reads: -46.25 °C
